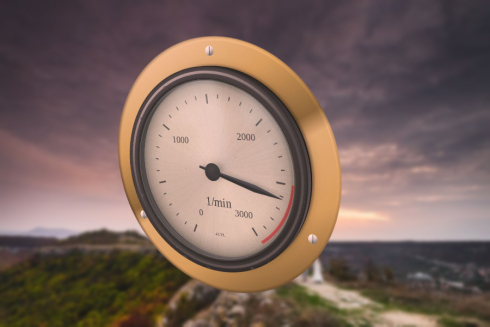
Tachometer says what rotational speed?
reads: 2600 rpm
